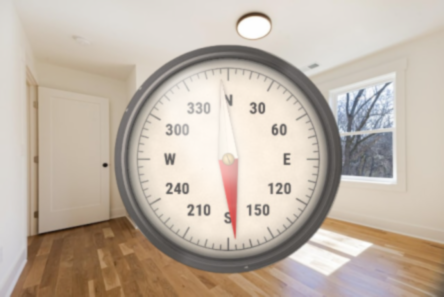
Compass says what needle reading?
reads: 175 °
